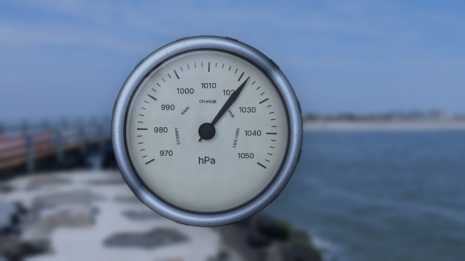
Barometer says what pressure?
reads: 1022 hPa
